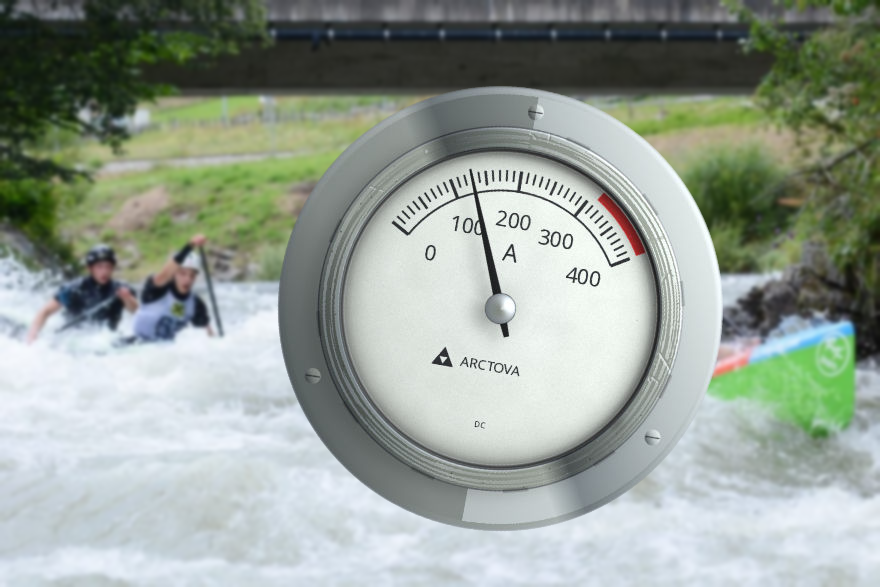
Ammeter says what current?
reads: 130 A
